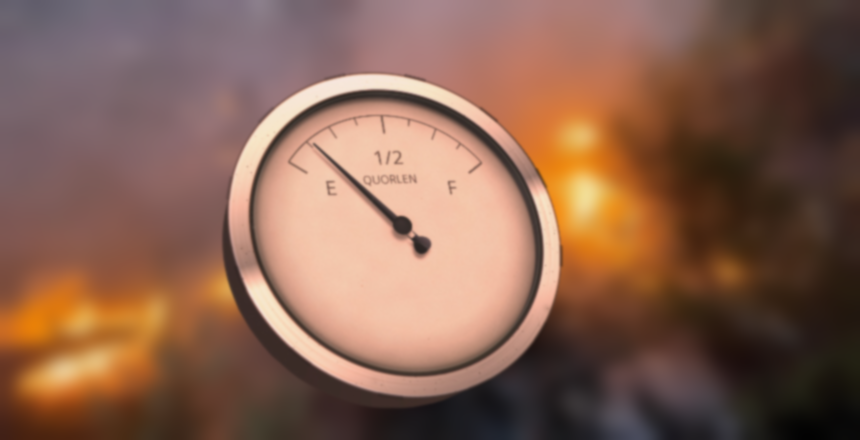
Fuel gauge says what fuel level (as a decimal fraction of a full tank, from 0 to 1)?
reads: 0.125
